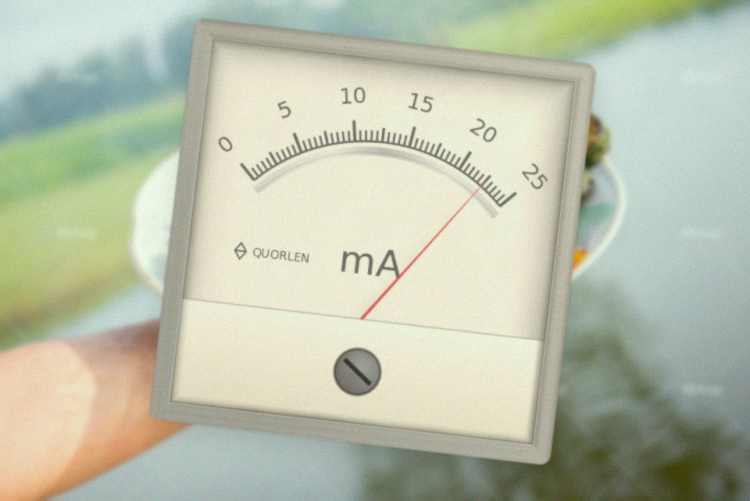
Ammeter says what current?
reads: 22.5 mA
